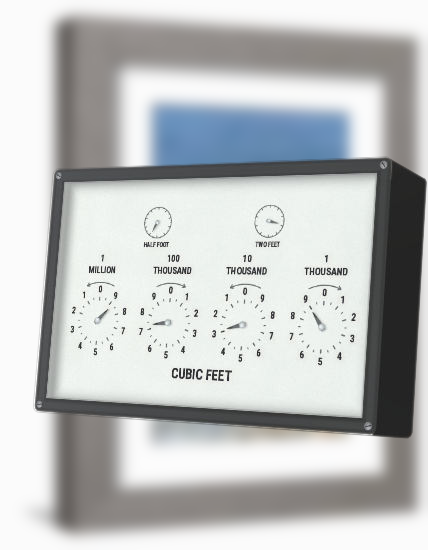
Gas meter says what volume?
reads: 872900 ft³
